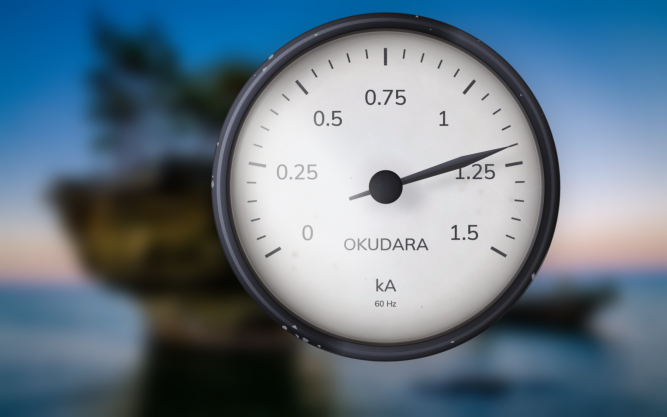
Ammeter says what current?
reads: 1.2 kA
